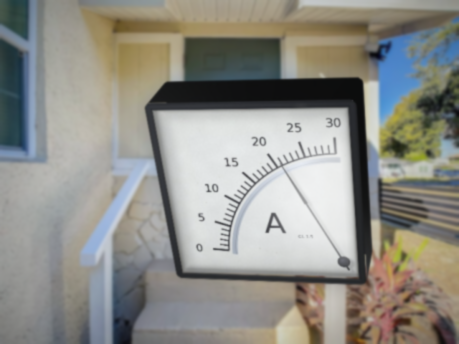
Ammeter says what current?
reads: 21 A
